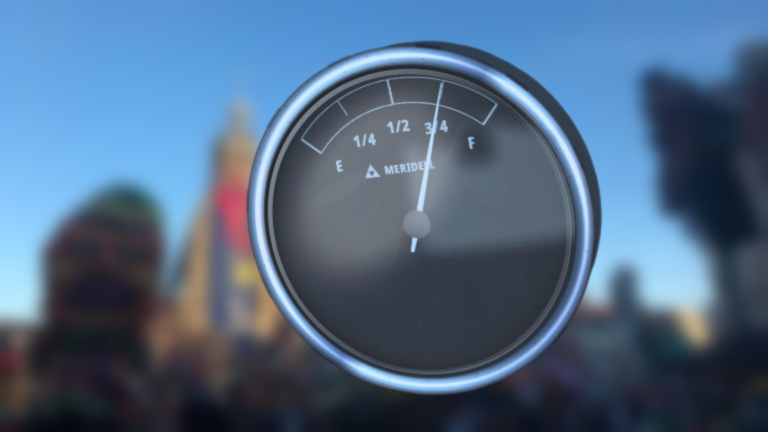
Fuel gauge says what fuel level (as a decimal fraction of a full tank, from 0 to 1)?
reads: 0.75
